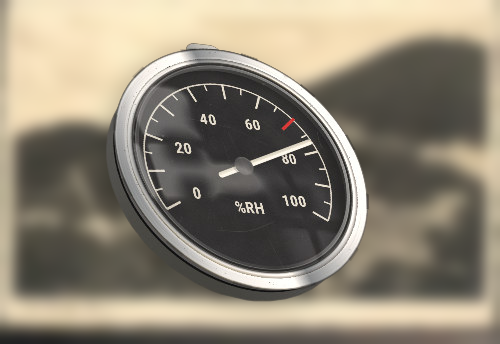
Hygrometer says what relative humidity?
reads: 77.5 %
